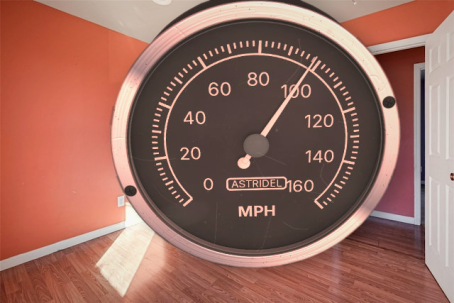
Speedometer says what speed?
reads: 98 mph
